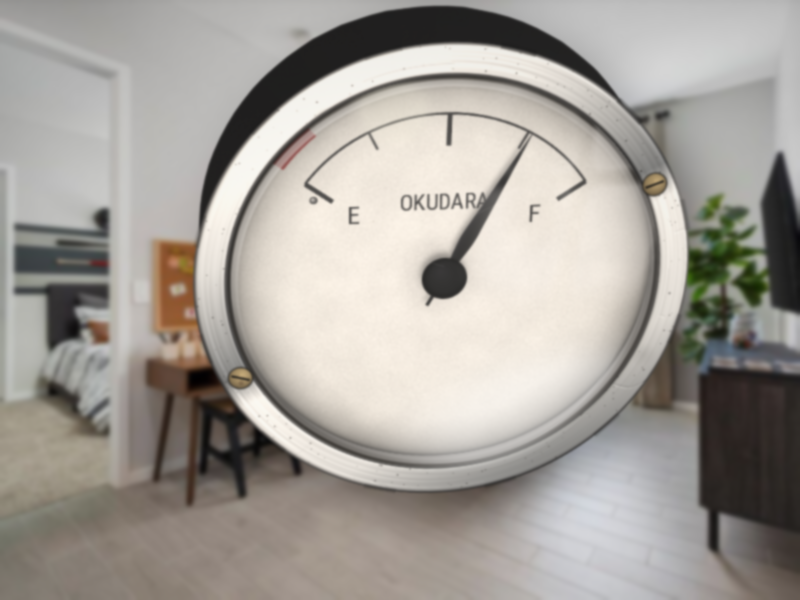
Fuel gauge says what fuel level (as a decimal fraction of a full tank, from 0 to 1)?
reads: 0.75
